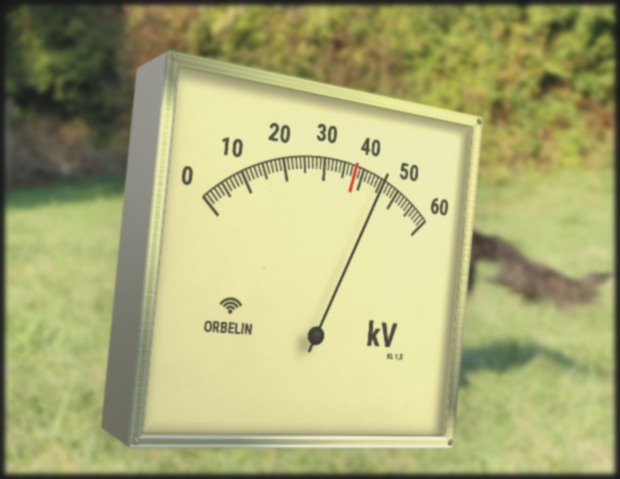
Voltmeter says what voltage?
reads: 45 kV
